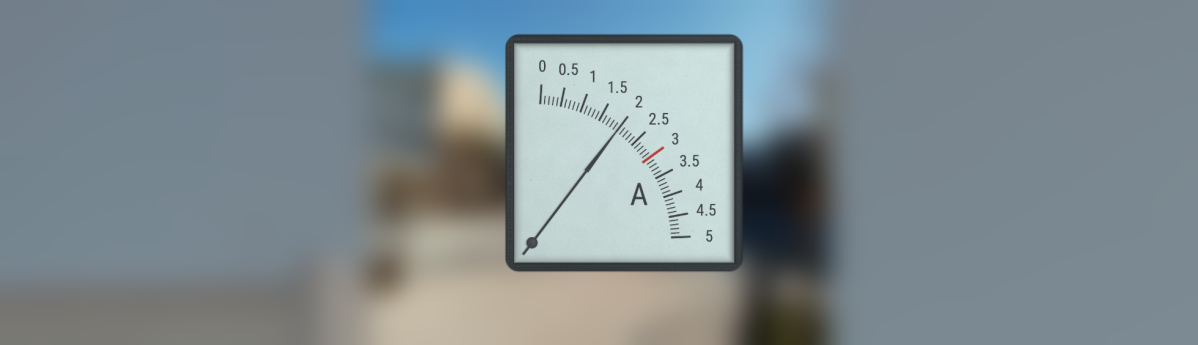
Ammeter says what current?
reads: 2 A
